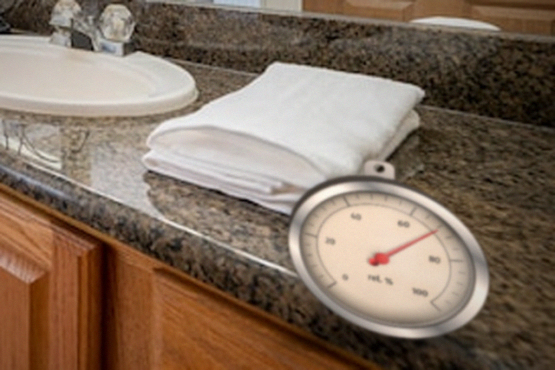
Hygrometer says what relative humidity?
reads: 68 %
